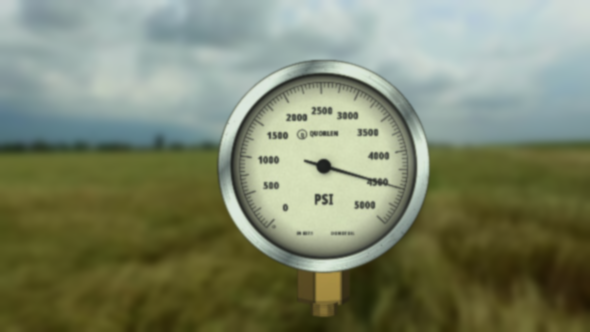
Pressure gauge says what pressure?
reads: 4500 psi
